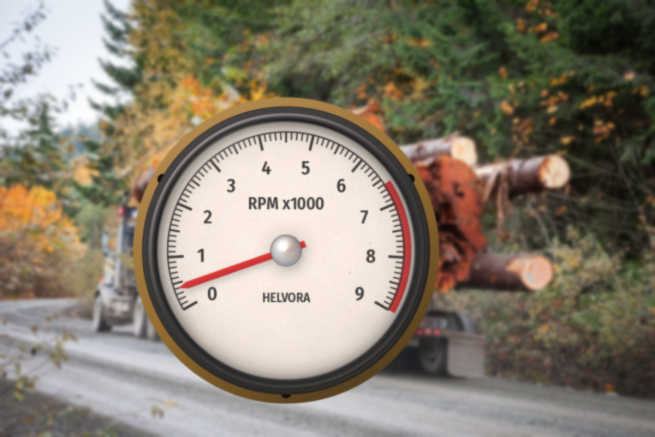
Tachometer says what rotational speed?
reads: 400 rpm
